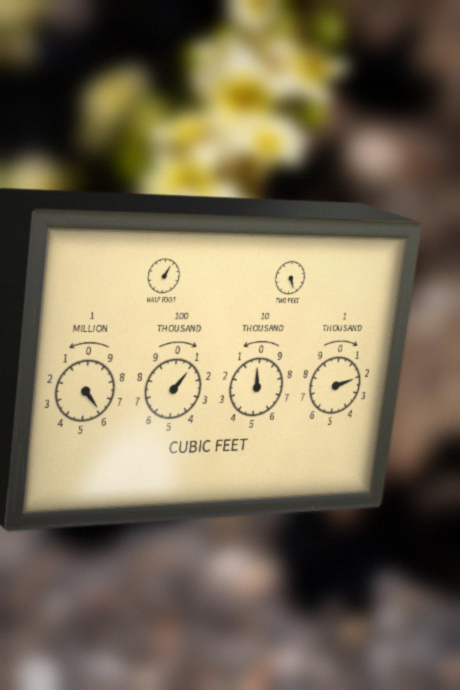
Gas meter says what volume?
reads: 610200 ft³
